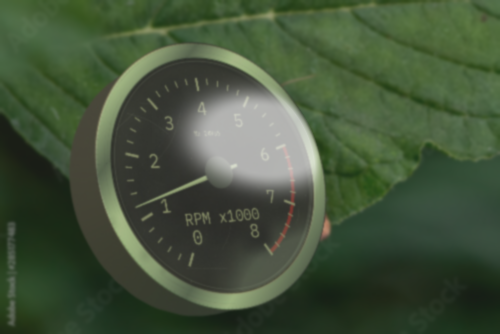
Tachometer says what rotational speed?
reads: 1200 rpm
